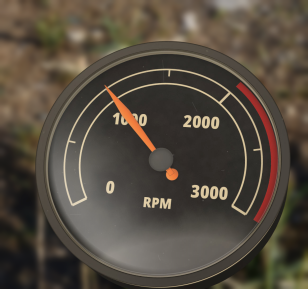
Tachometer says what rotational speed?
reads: 1000 rpm
